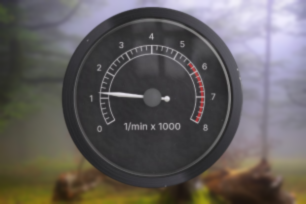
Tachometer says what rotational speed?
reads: 1200 rpm
